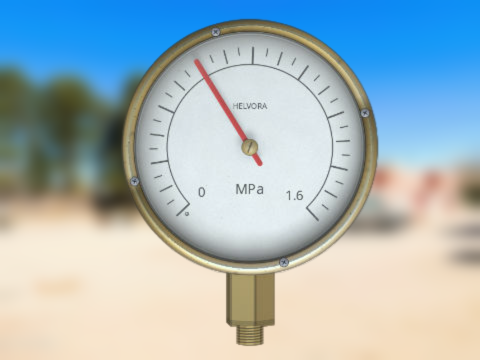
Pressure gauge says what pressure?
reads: 0.6 MPa
